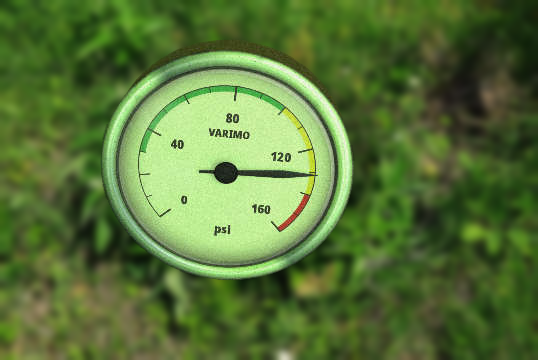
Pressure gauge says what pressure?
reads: 130 psi
